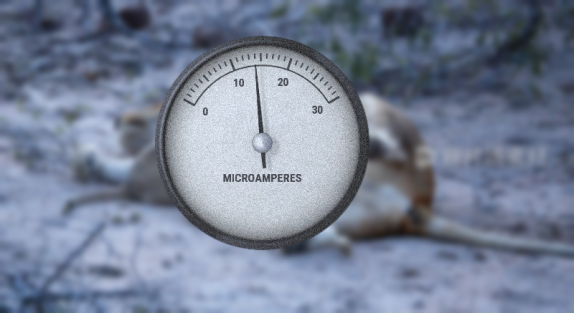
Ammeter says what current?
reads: 14 µA
